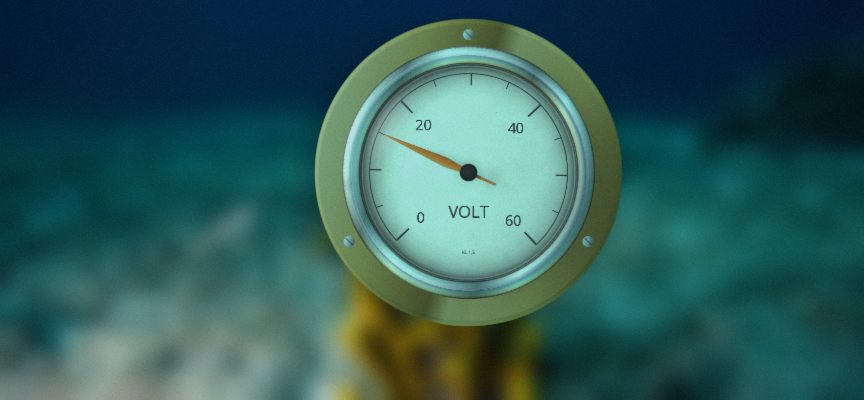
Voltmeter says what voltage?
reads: 15 V
